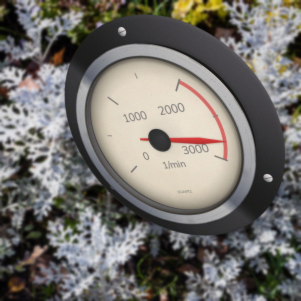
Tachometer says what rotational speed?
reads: 2750 rpm
